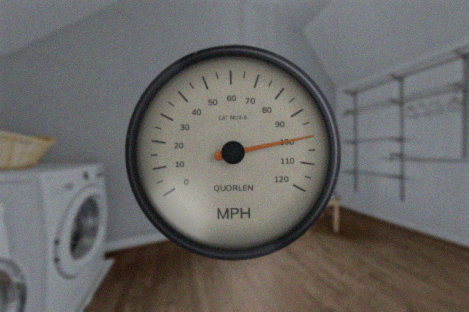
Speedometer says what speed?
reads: 100 mph
